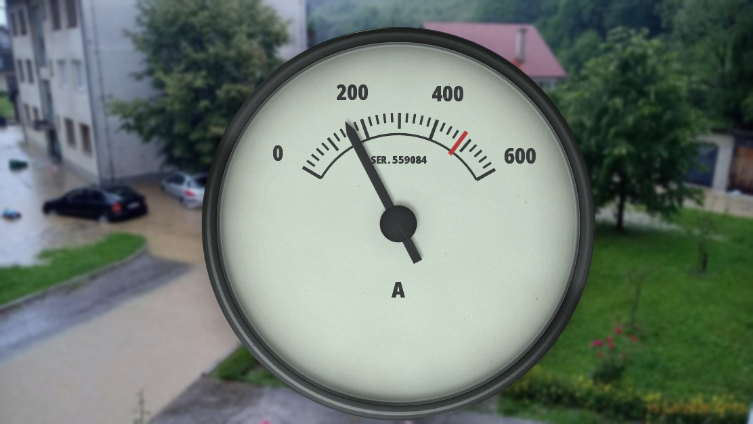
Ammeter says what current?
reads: 160 A
